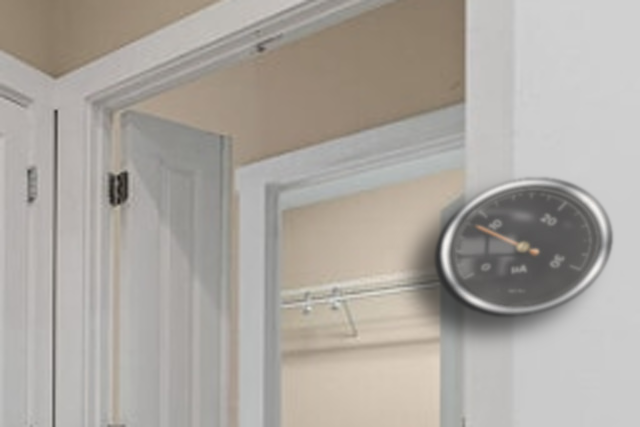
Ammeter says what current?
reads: 8 µA
